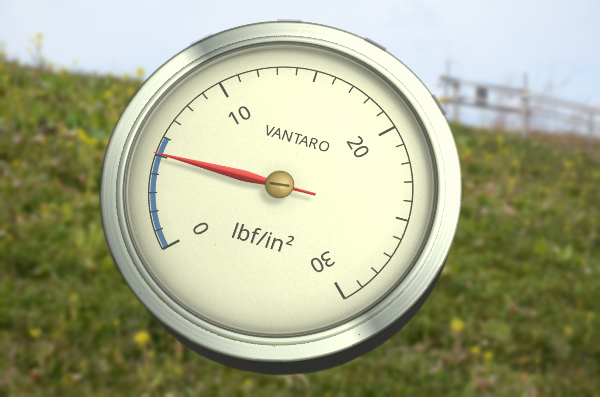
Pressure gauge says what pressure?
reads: 5 psi
